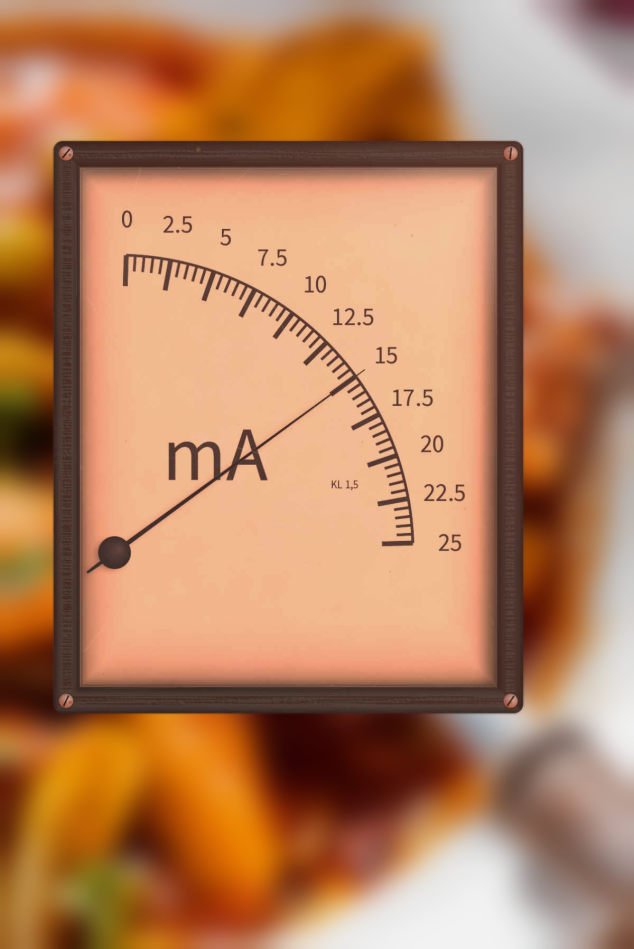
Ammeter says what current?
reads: 15 mA
